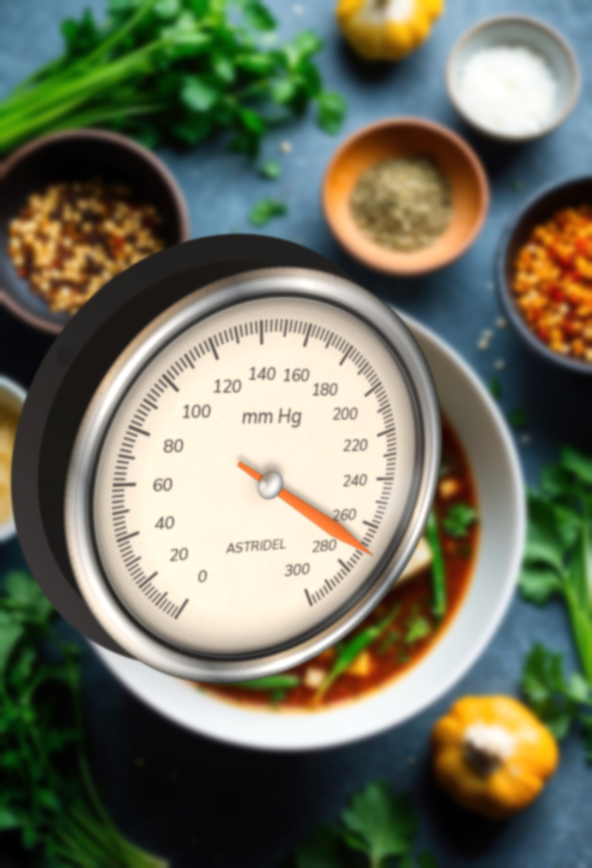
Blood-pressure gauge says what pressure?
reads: 270 mmHg
